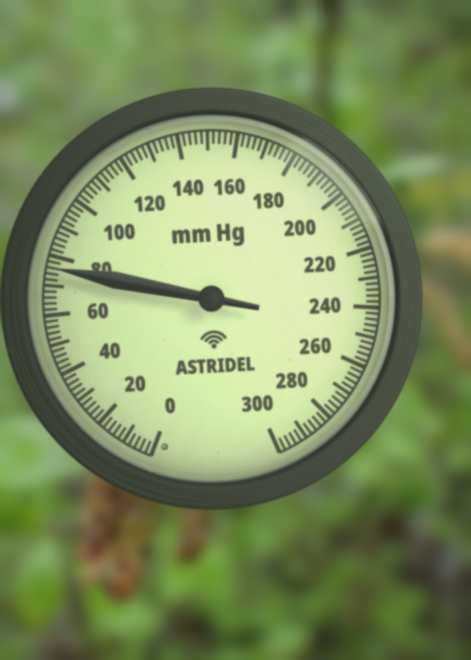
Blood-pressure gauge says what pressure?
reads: 76 mmHg
